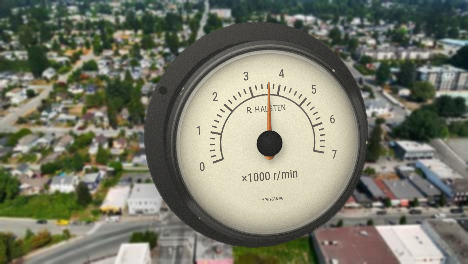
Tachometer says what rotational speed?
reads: 3600 rpm
